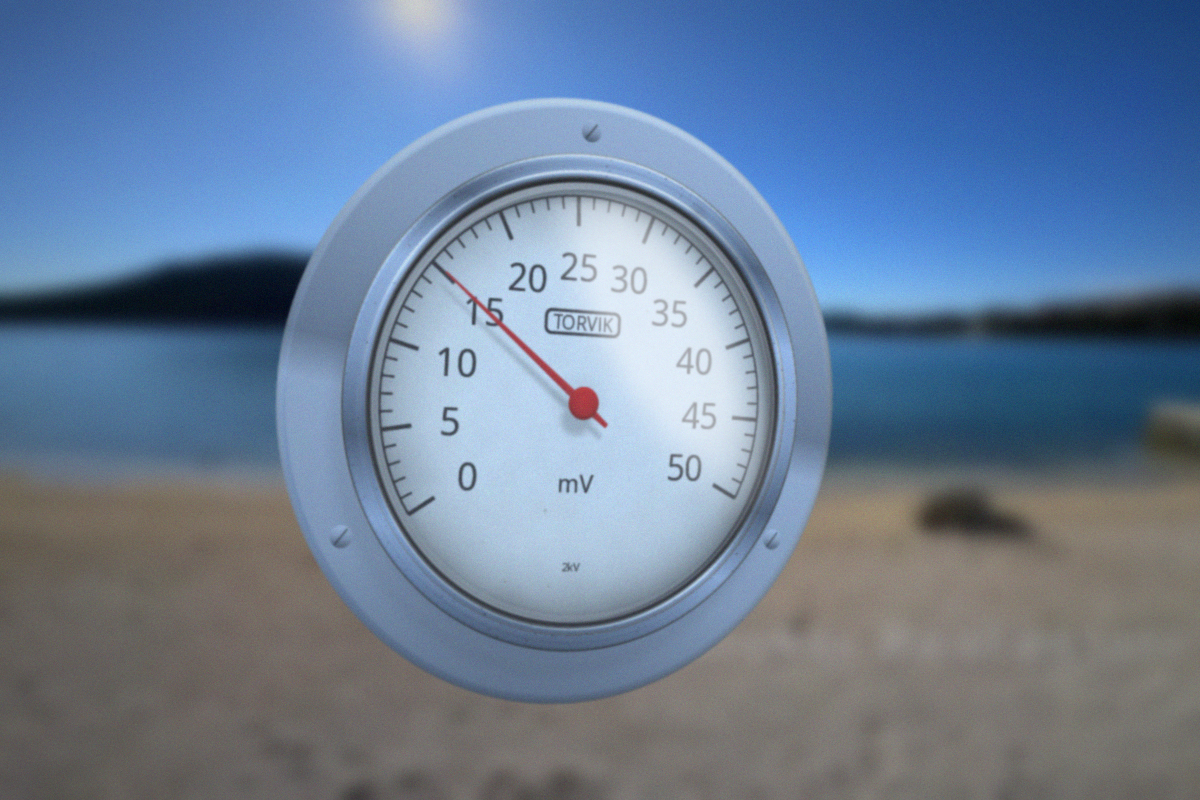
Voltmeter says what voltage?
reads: 15 mV
